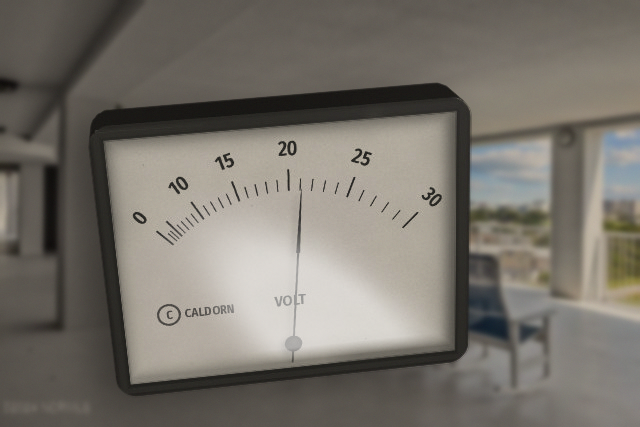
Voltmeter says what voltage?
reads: 21 V
